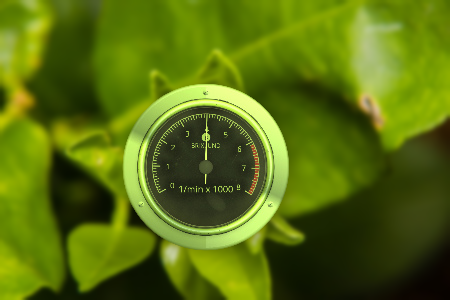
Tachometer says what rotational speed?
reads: 4000 rpm
